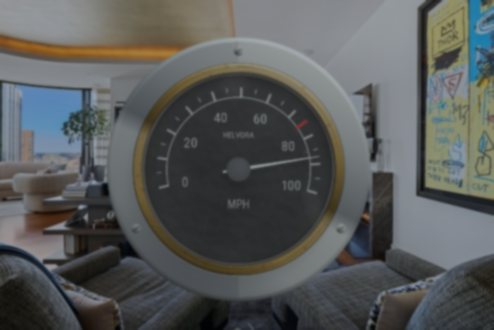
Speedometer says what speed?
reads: 87.5 mph
